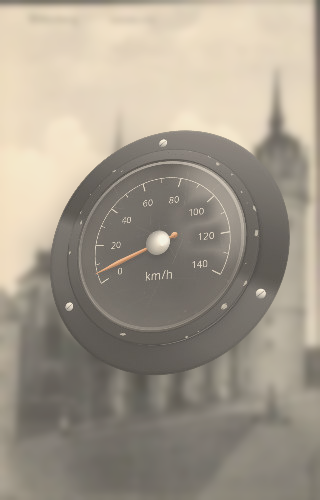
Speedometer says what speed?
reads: 5 km/h
